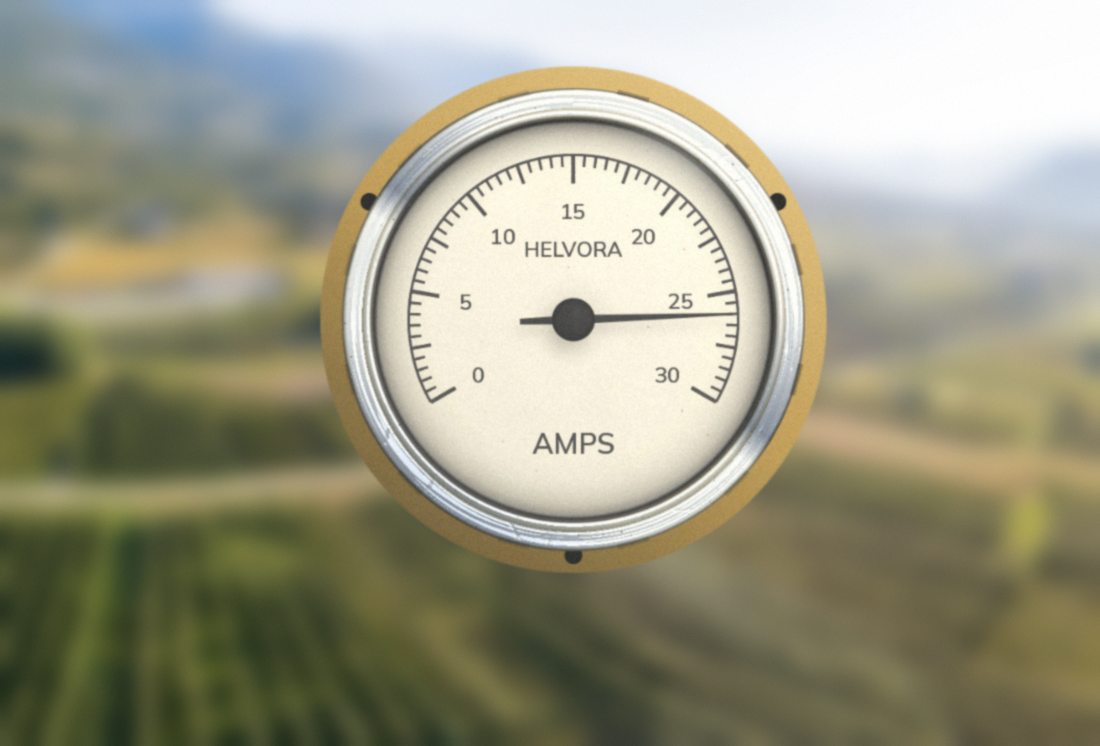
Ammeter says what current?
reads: 26 A
